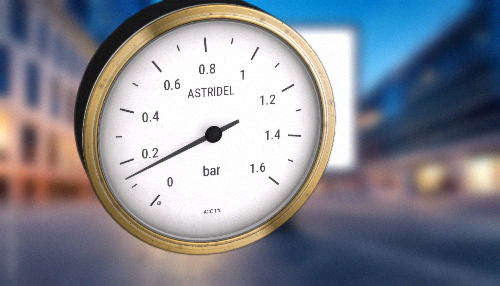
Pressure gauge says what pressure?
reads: 0.15 bar
